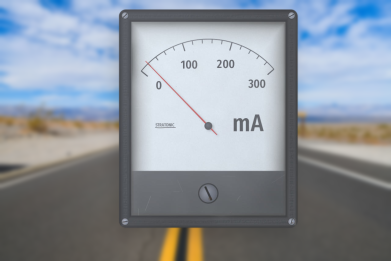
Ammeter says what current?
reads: 20 mA
